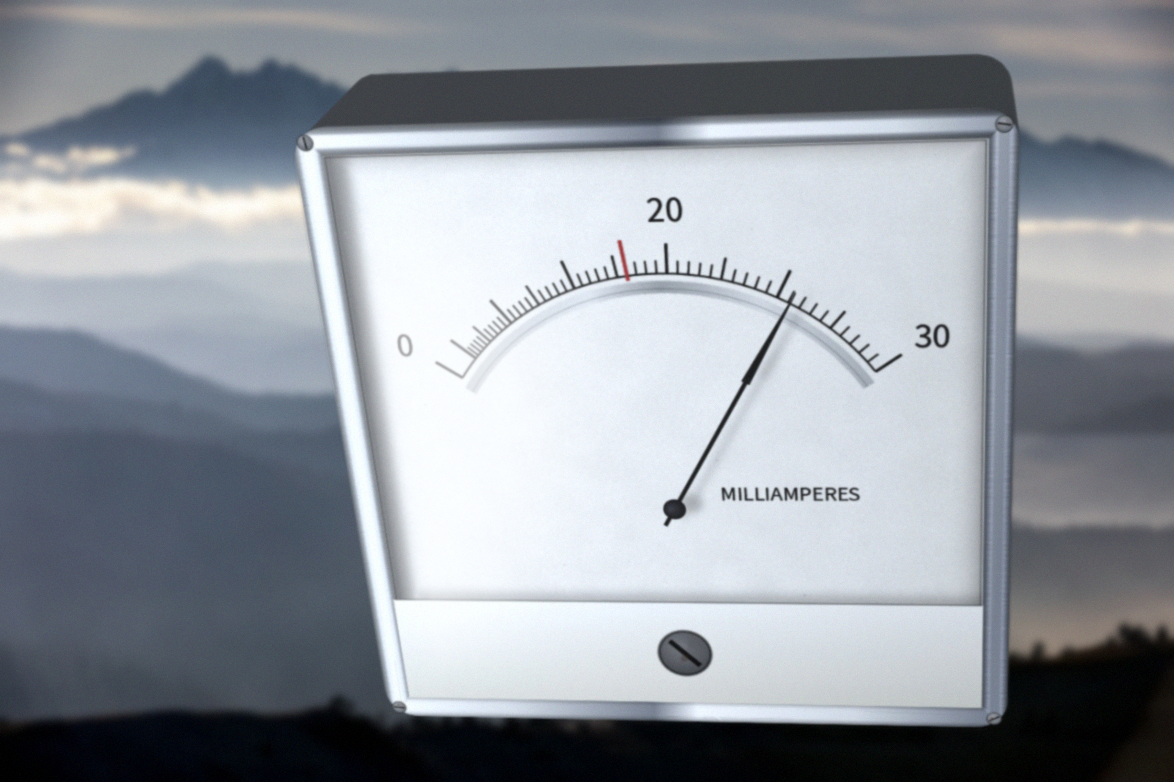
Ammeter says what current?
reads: 25.5 mA
